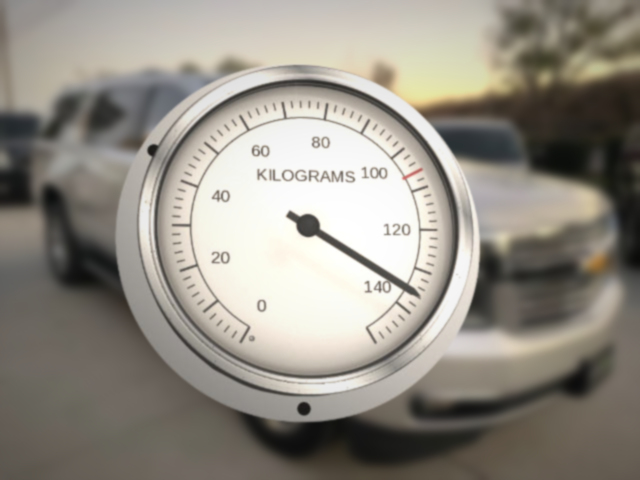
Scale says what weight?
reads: 136 kg
